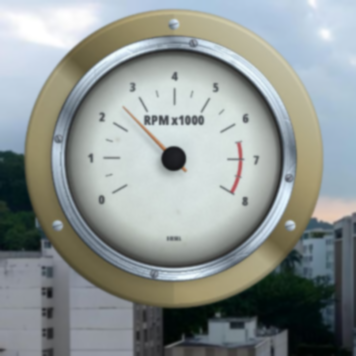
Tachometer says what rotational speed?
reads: 2500 rpm
